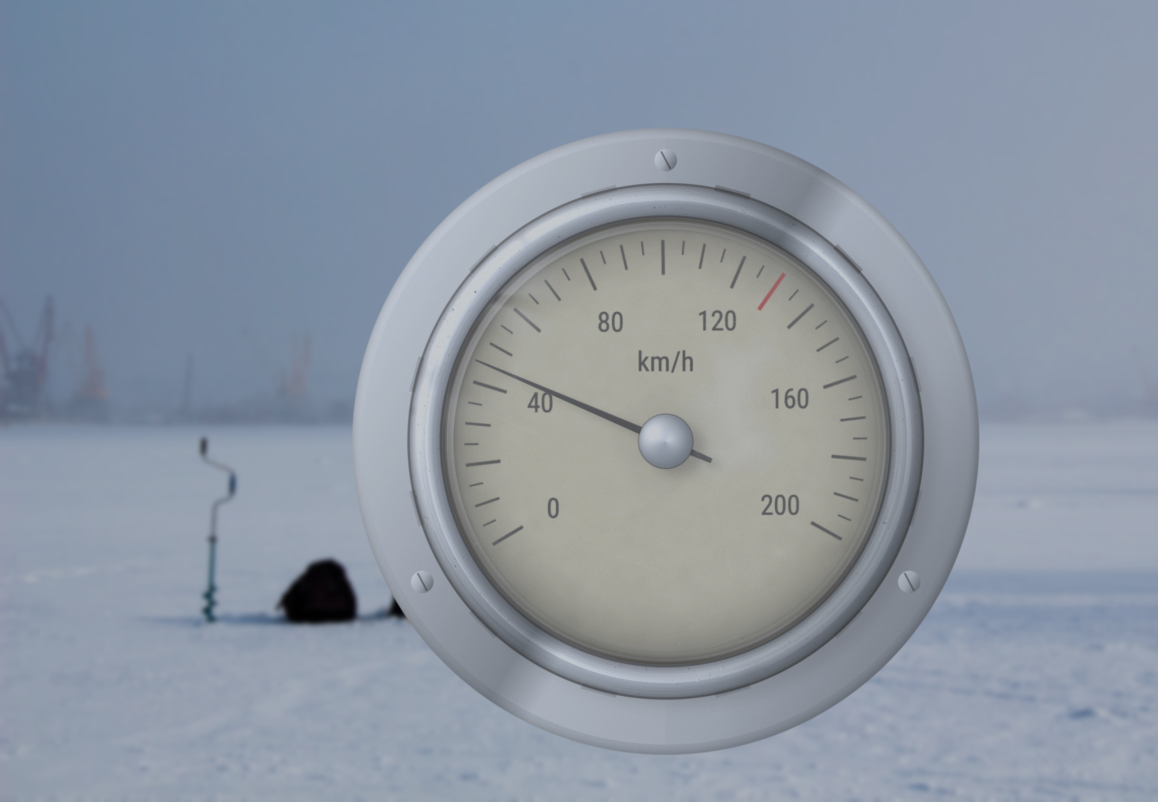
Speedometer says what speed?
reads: 45 km/h
